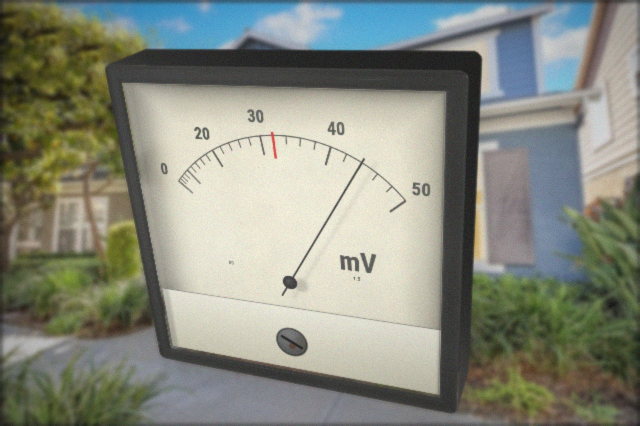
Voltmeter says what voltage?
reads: 44 mV
